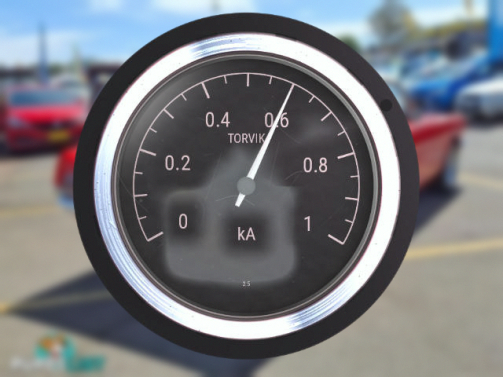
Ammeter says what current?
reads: 0.6 kA
